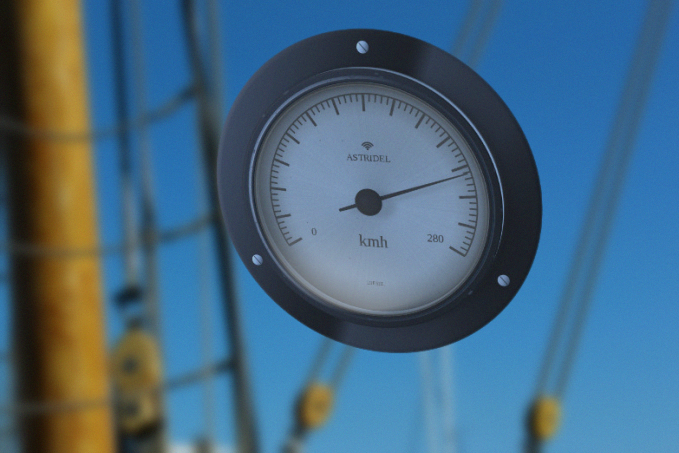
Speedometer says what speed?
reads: 224 km/h
